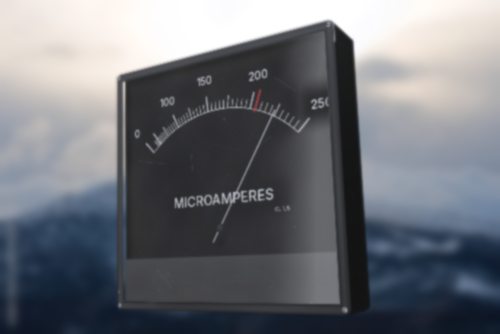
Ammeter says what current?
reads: 225 µA
